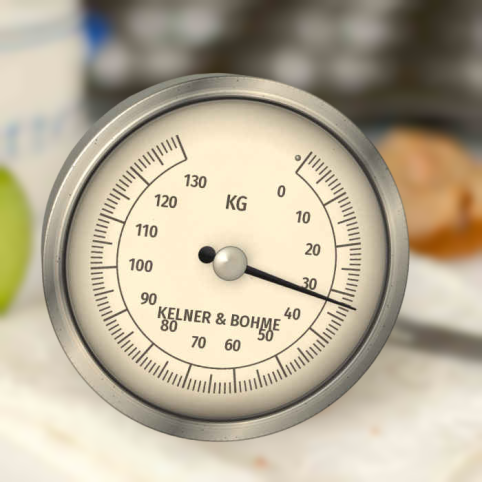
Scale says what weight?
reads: 32 kg
